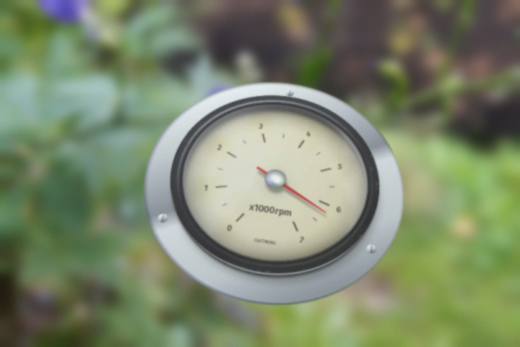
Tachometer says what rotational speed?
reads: 6250 rpm
